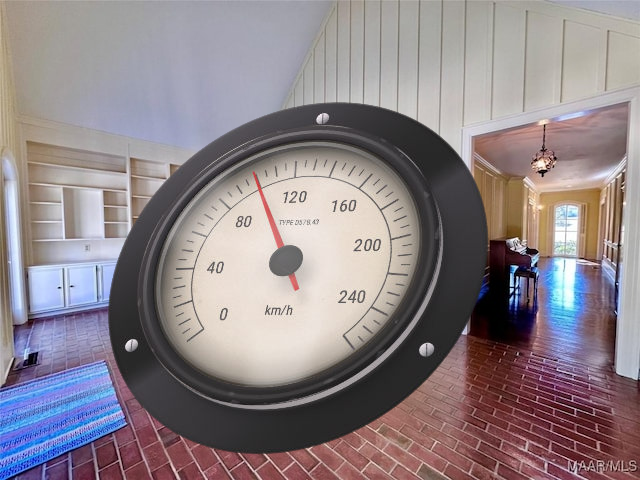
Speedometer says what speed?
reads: 100 km/h
